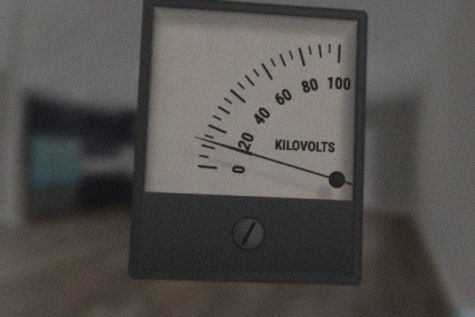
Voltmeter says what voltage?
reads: 12.5 kV
